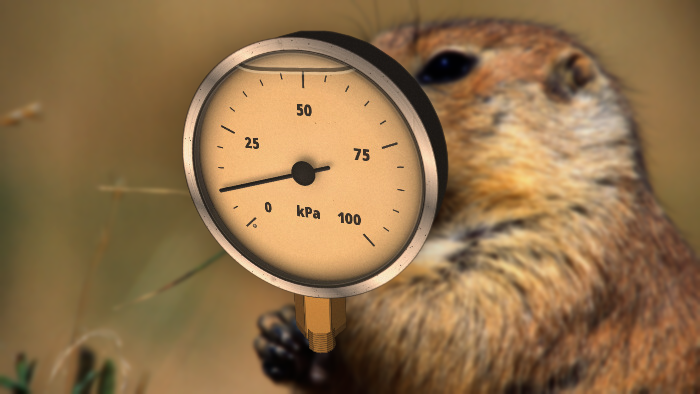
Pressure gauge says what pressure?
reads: 10 kPa
